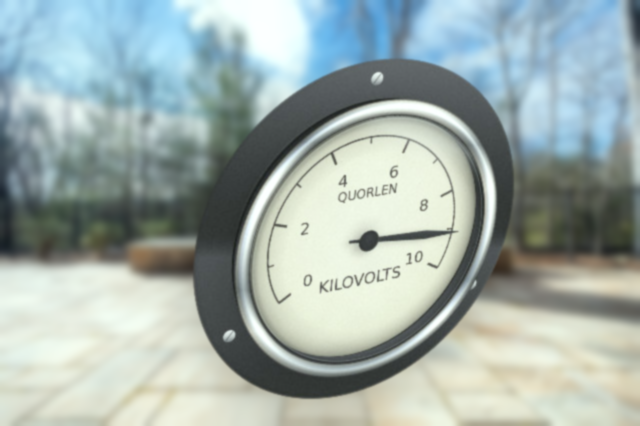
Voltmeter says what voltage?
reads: 9 kV
